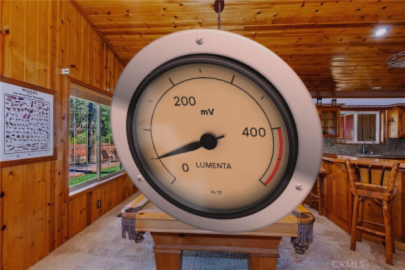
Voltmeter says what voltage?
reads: 50 mV
